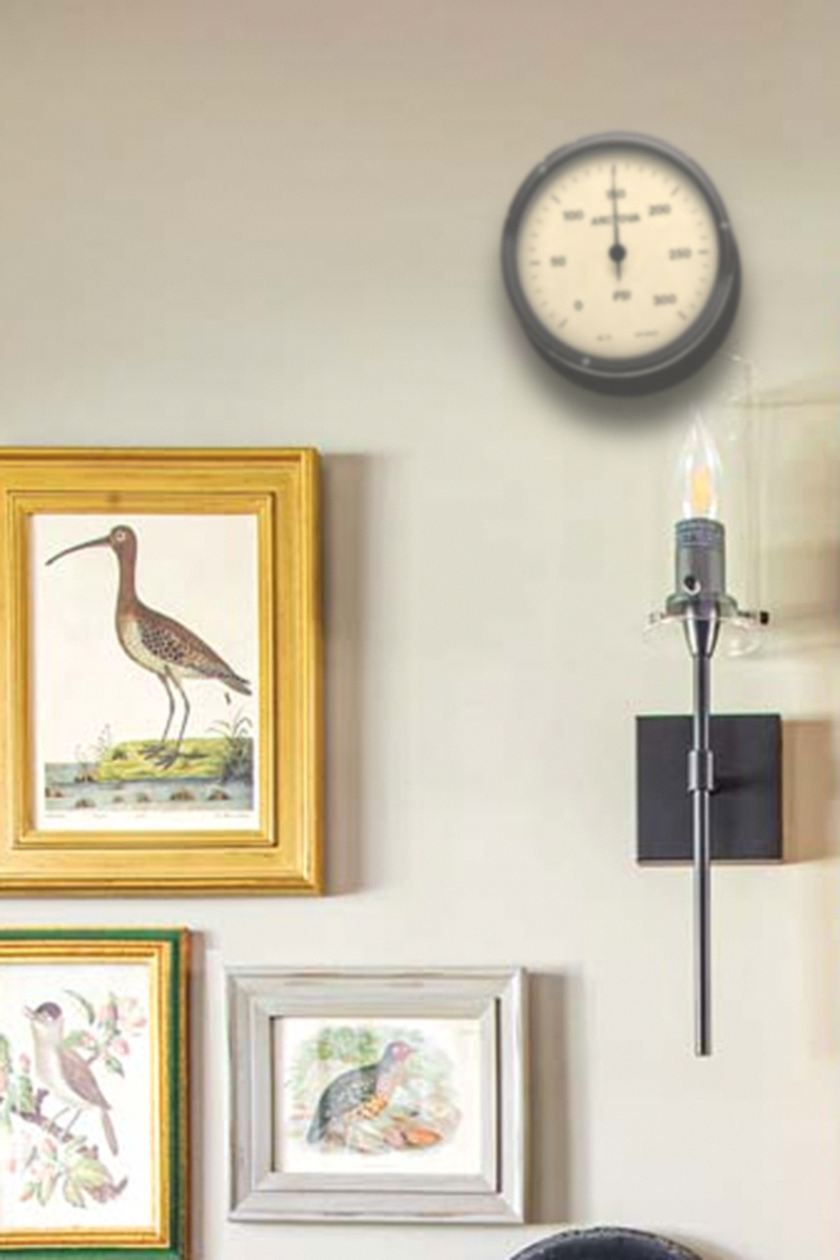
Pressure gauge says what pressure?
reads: 150 psi
